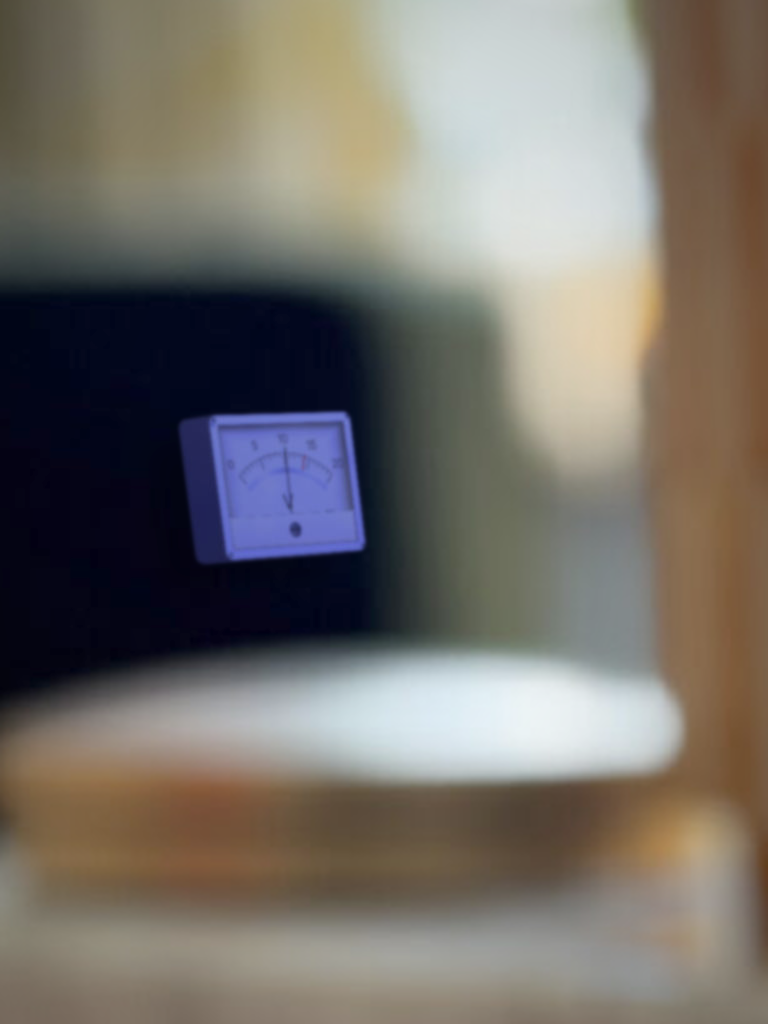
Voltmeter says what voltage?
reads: 10 V
